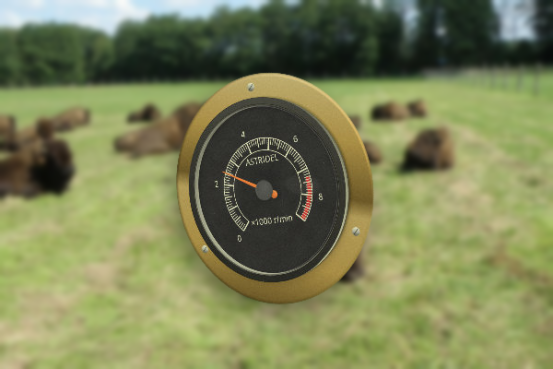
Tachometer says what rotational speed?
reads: 2500 rpm
